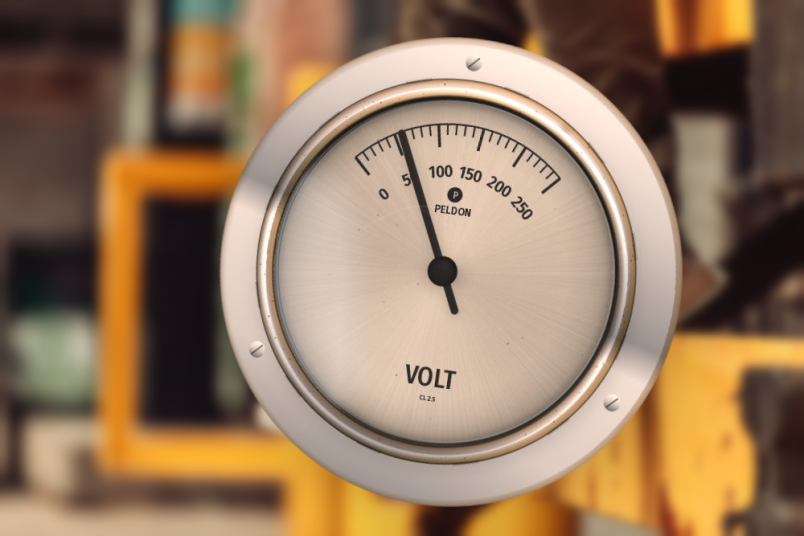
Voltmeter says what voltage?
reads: 60 V
